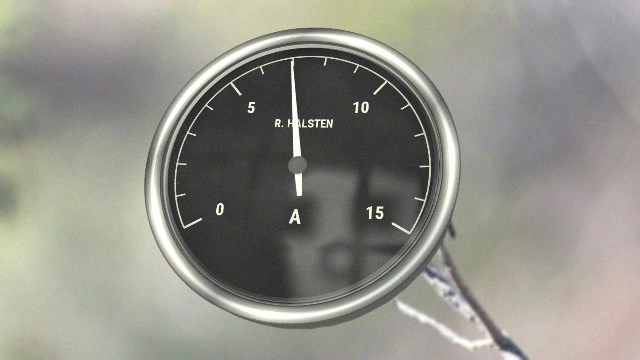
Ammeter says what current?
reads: 7 A
